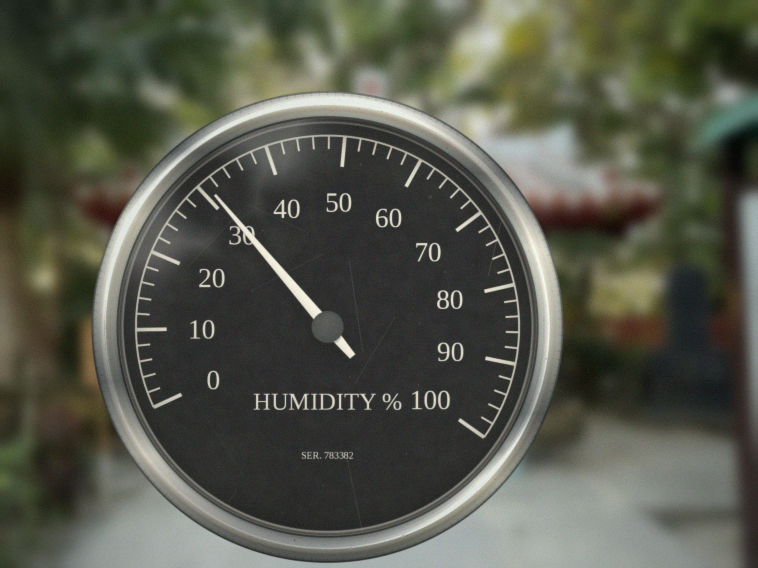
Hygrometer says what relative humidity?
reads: 31 %
